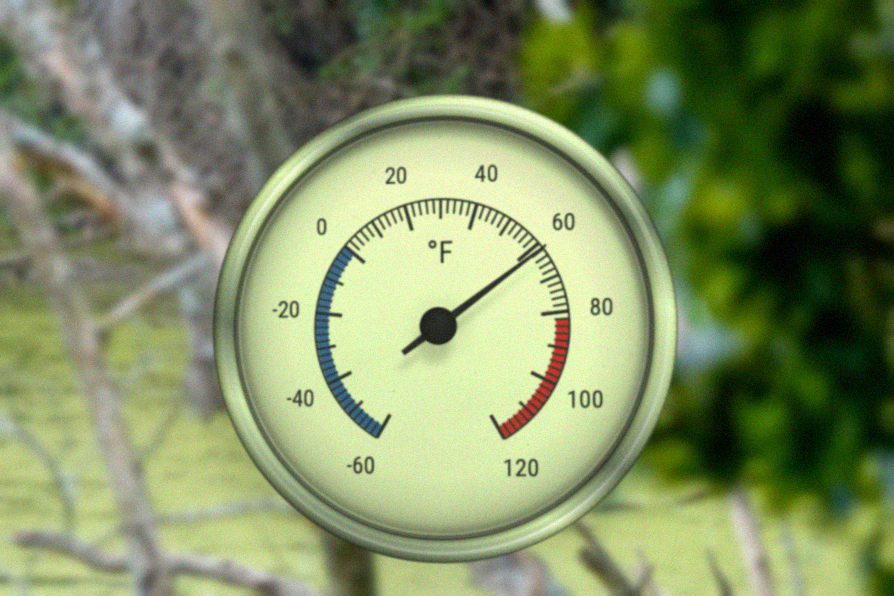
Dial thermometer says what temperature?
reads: 62 °F
